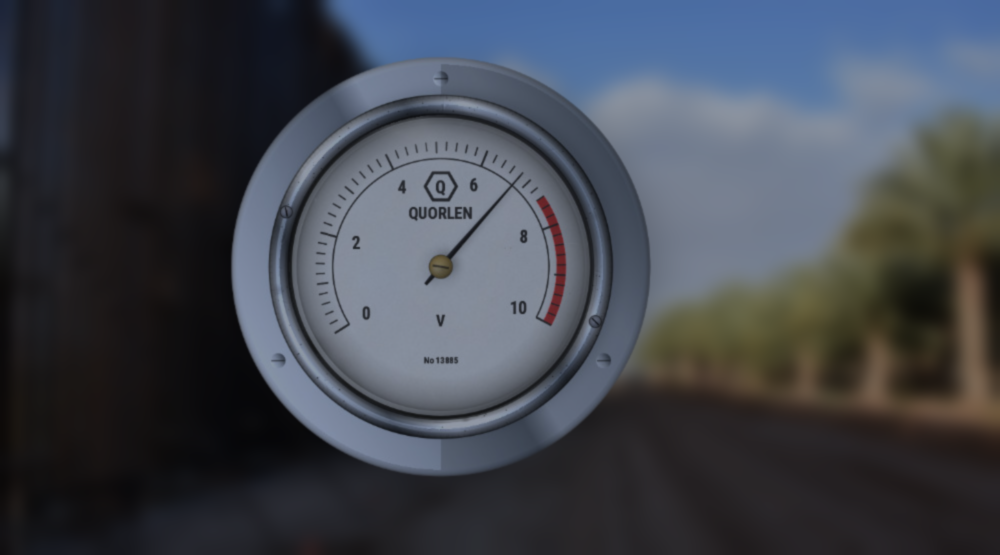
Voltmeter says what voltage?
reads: 6.8 V
